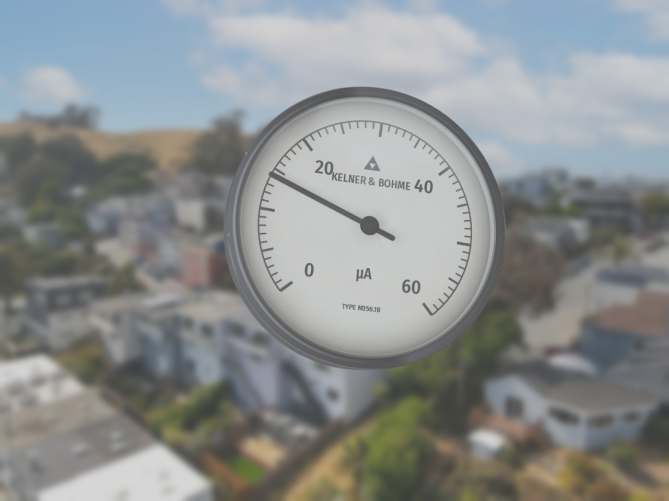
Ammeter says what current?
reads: 14 µA
